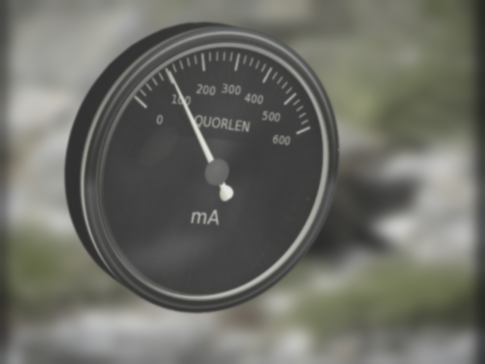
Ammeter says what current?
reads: 100 mA
